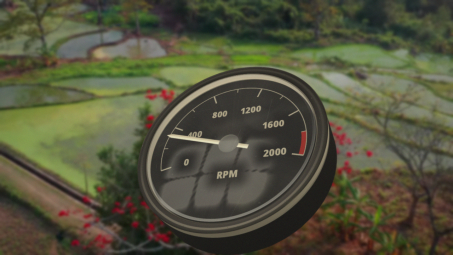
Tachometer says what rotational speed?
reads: 300 rpm
